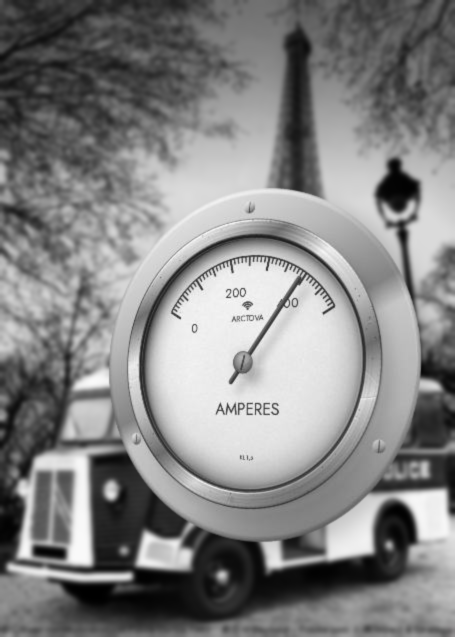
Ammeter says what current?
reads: 400 A
